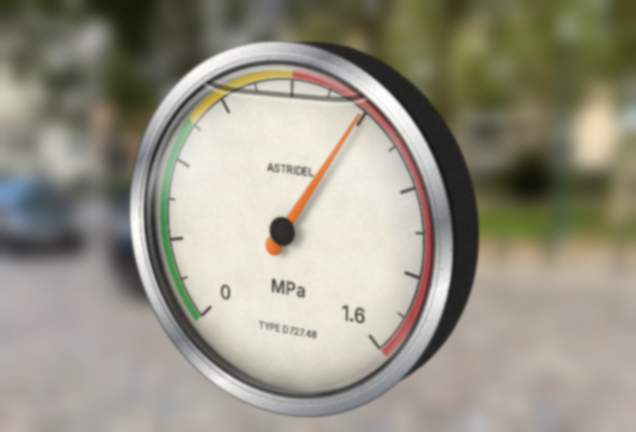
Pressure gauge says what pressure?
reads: 1 MPa
